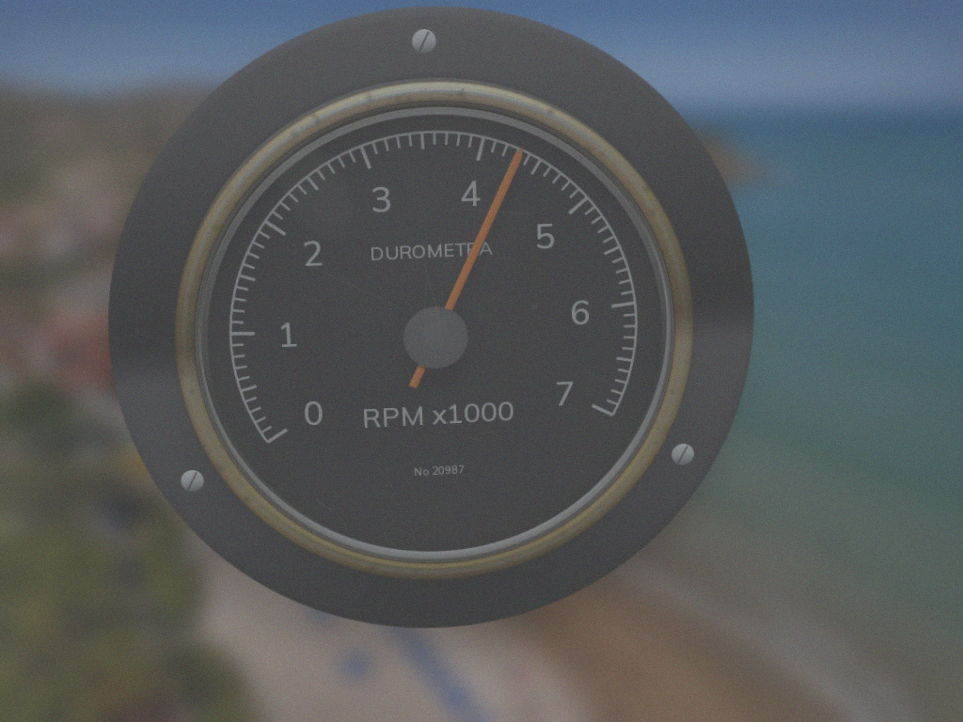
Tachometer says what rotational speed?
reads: 4300 rpm
